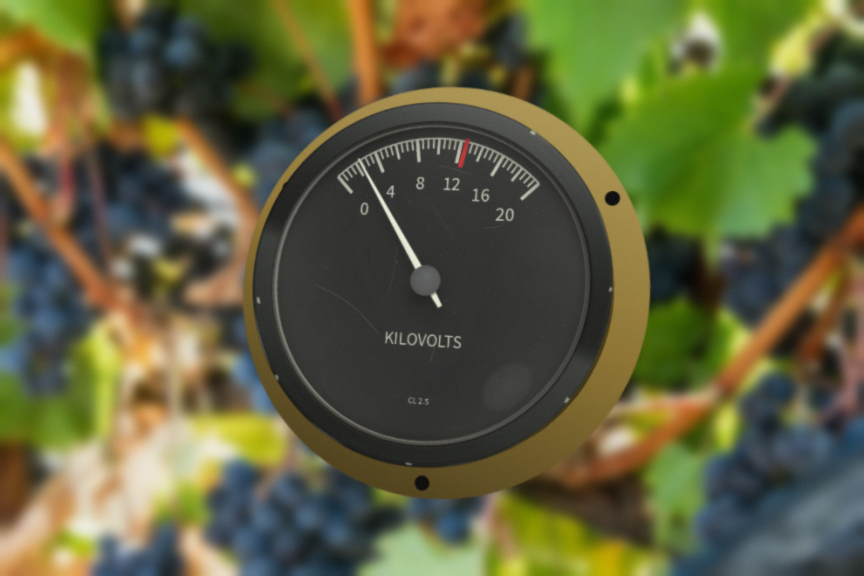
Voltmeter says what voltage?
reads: 2.5 kV
